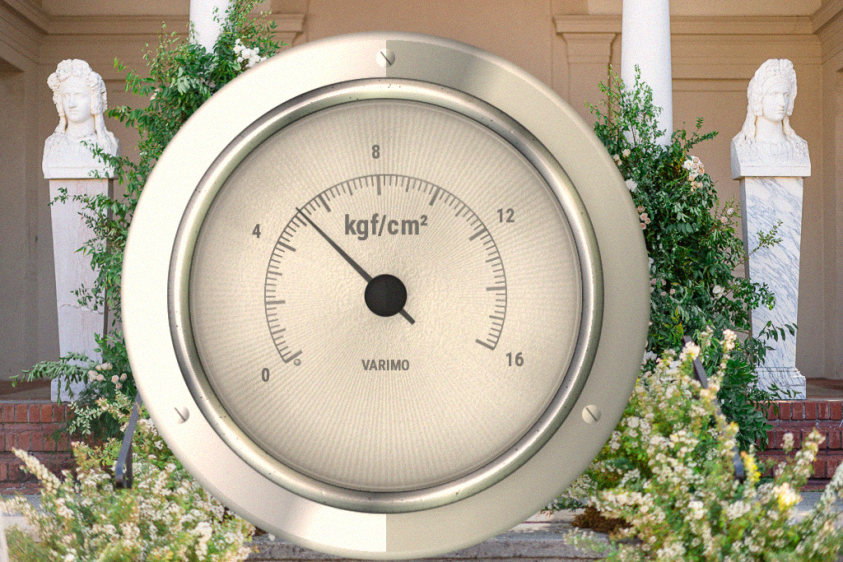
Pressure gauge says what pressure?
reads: 5.2 kg/cm²
